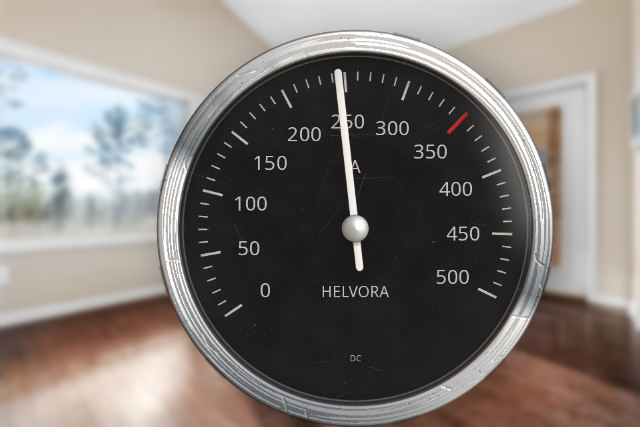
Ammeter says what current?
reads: 245 A
